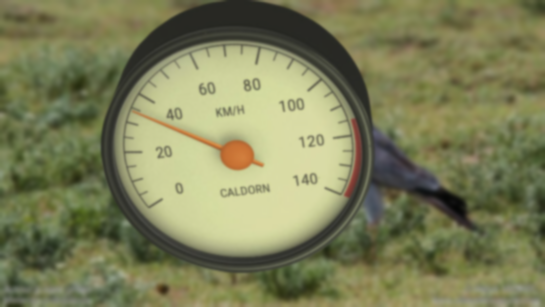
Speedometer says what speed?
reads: 35 km/h
